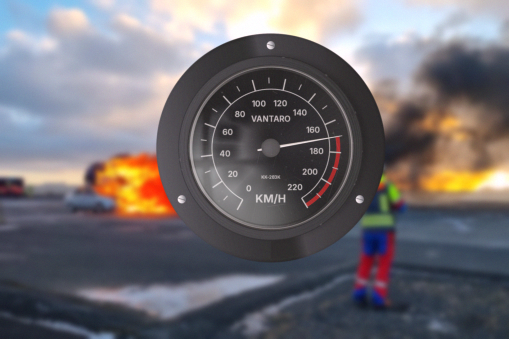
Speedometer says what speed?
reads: 170 km/h
